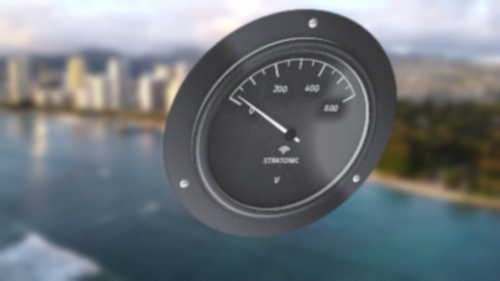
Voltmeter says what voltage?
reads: 25 V
